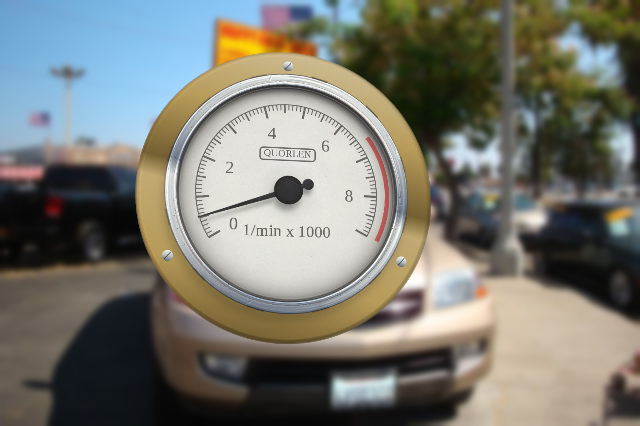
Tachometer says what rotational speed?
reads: 500 rpm
